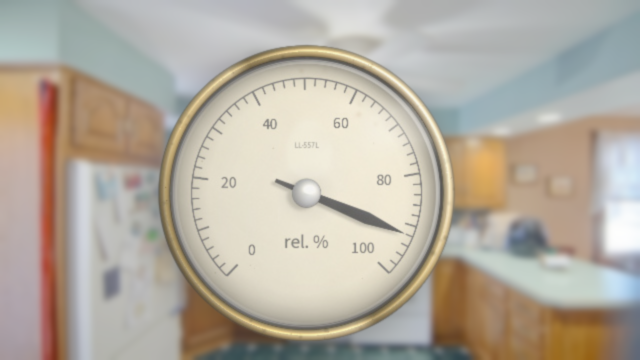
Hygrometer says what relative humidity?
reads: 92 %
